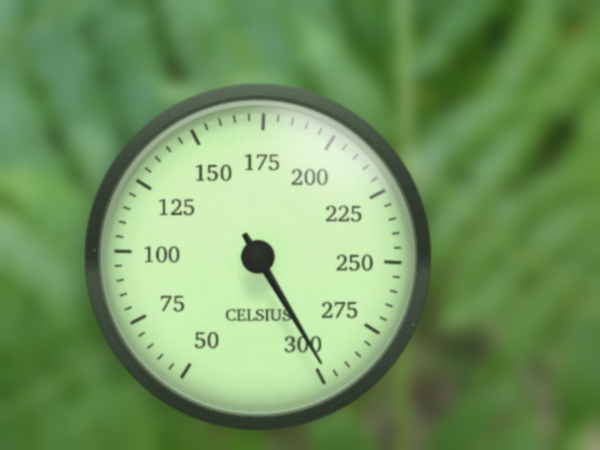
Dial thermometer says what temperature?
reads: 297.5 °C
